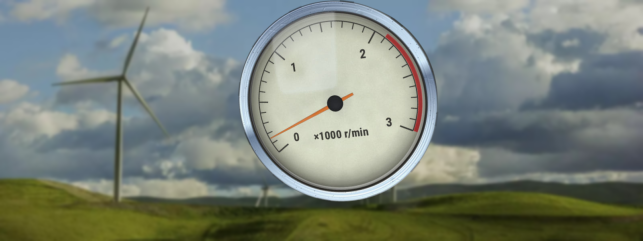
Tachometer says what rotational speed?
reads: 150 rpm
